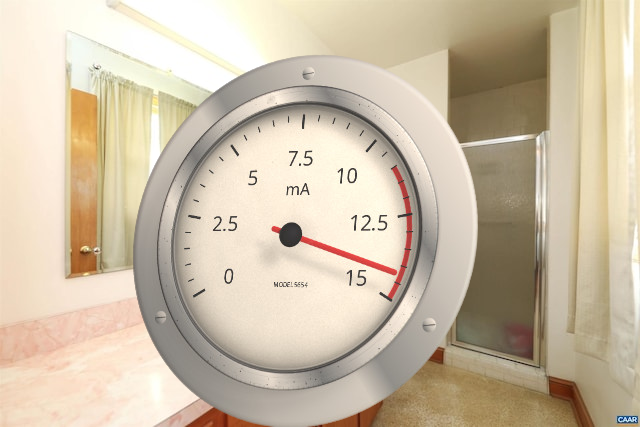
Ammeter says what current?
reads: 14.25 mA
